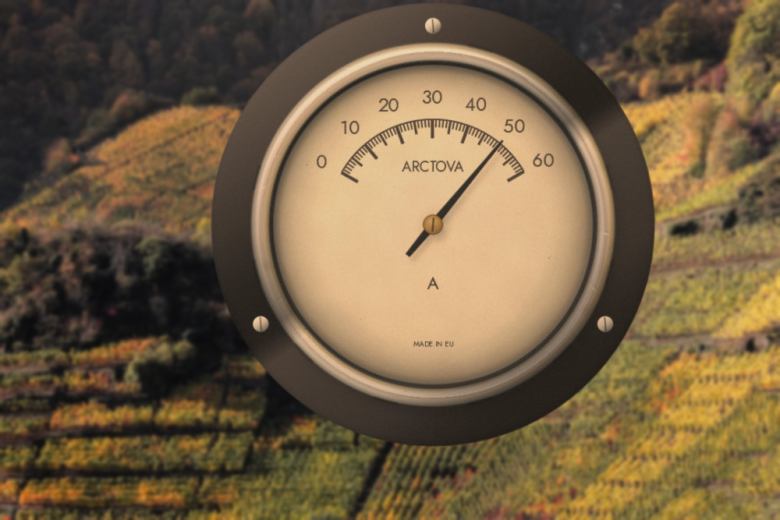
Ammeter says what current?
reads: 50 A
